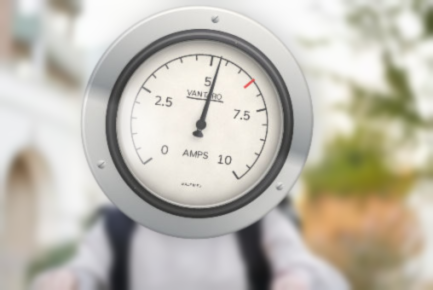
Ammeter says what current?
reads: 5.25 A
